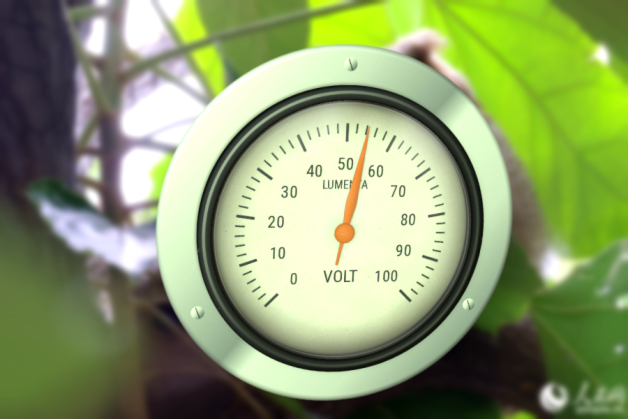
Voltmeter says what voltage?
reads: 54 V
